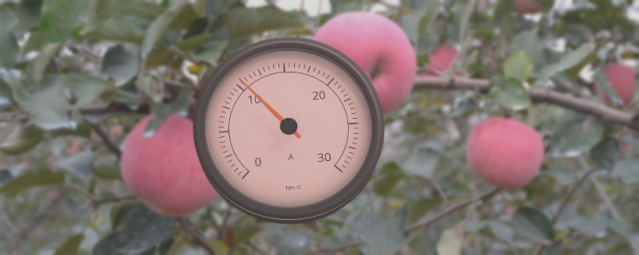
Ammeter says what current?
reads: 10.5 A
